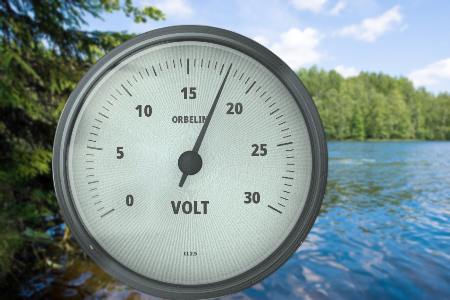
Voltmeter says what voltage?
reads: 18 V
